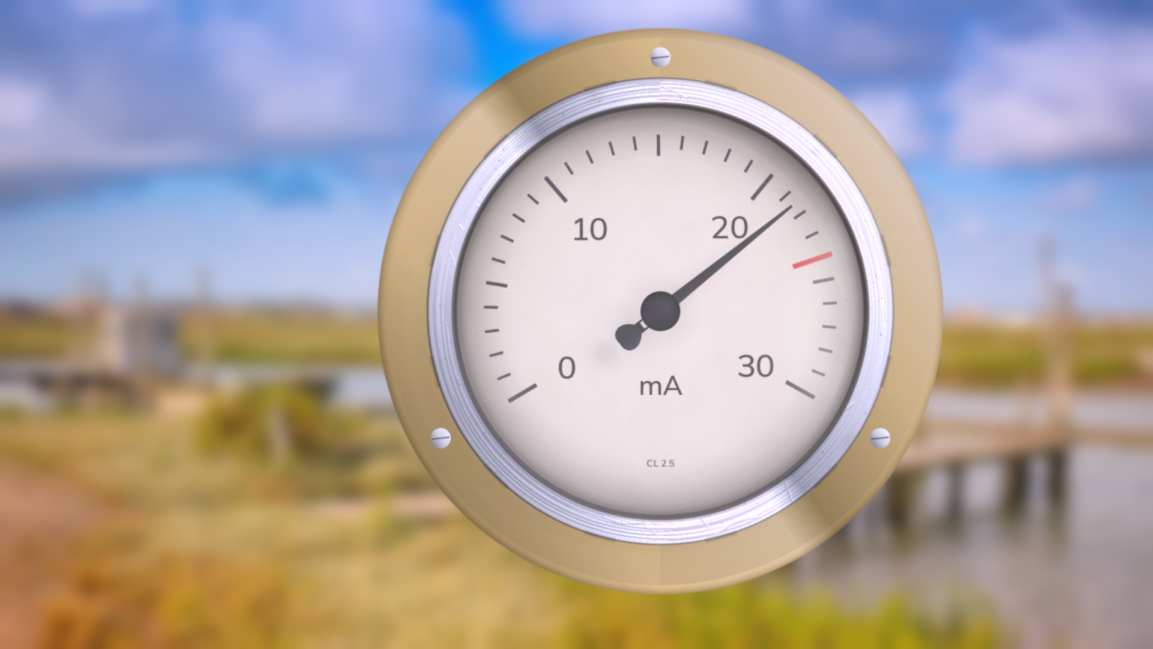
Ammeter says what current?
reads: 21.5 mA
